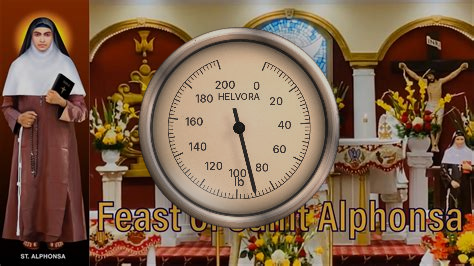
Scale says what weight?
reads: 90 lb
